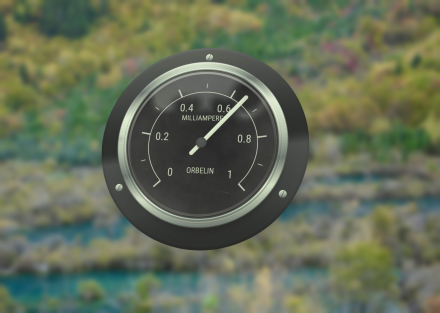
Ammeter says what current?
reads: 0.65 mA
